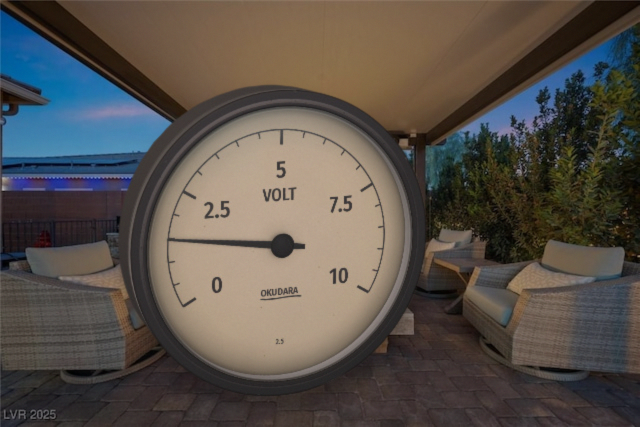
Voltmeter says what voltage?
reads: 1.5 V
